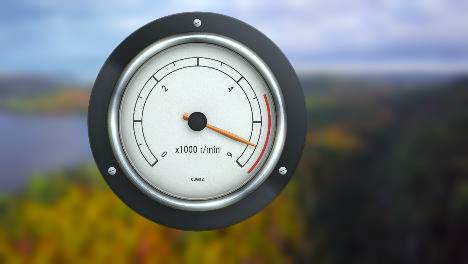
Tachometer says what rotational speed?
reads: 5500 rpm
